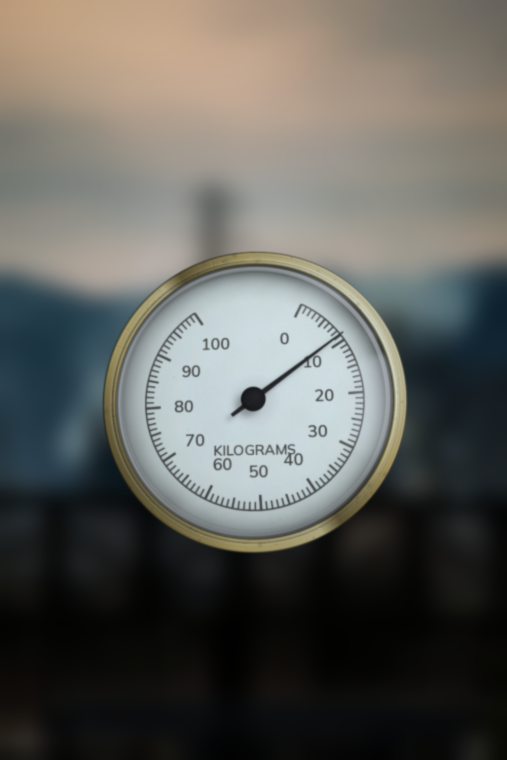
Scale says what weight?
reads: 9 kg
